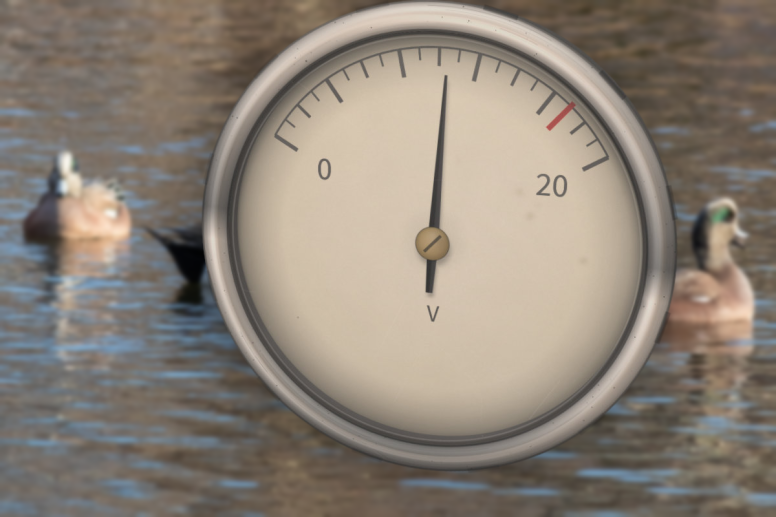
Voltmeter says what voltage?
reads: 10.5 V
